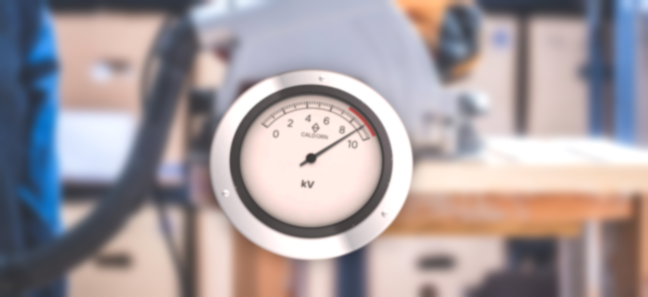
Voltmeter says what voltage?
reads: 9 kV
